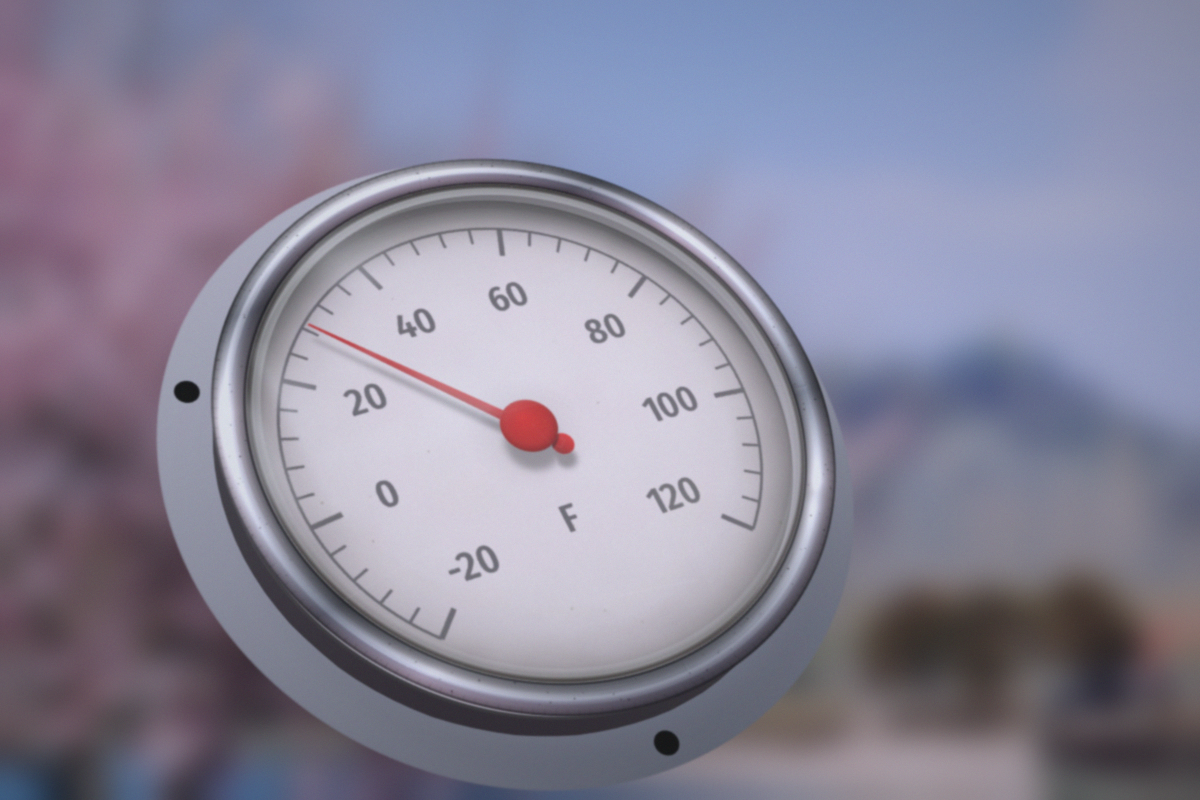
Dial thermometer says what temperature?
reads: 28 °F
